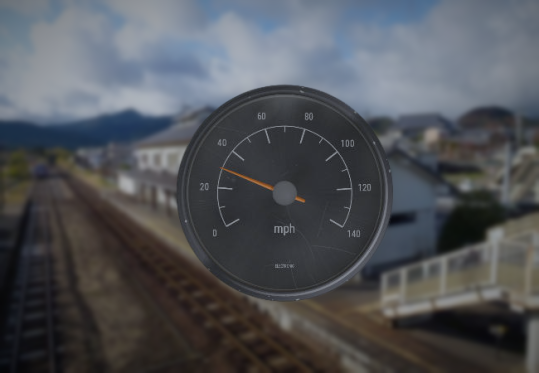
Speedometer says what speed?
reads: 30 mph
